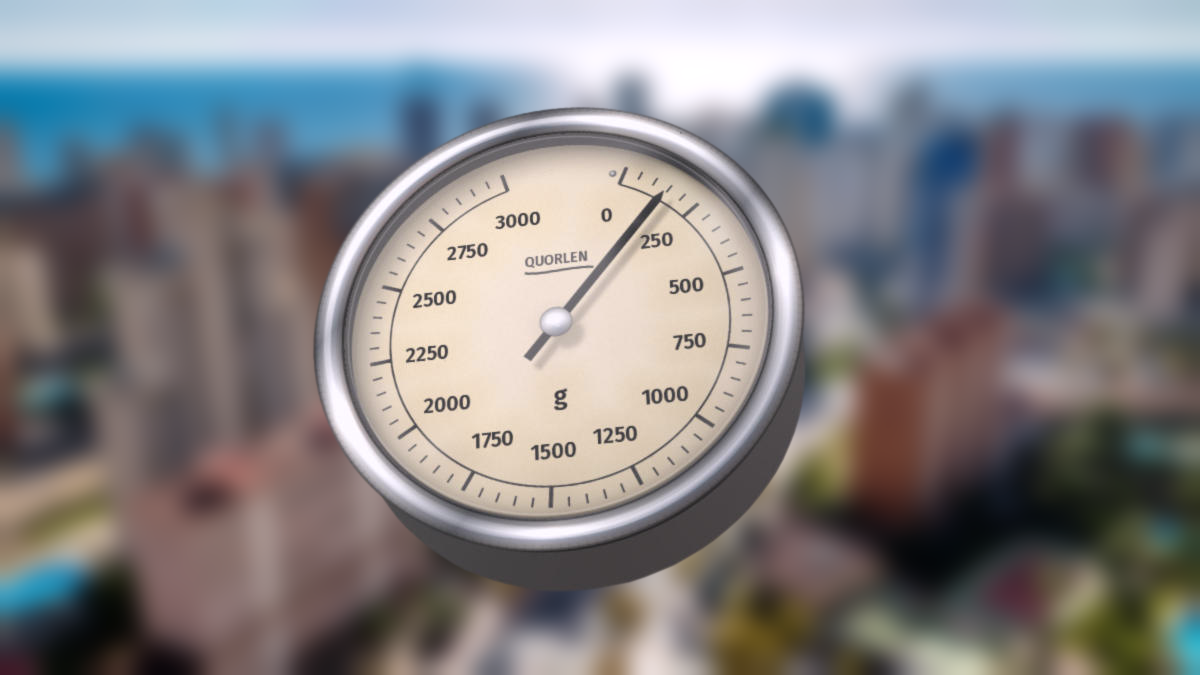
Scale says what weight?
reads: 150 g
